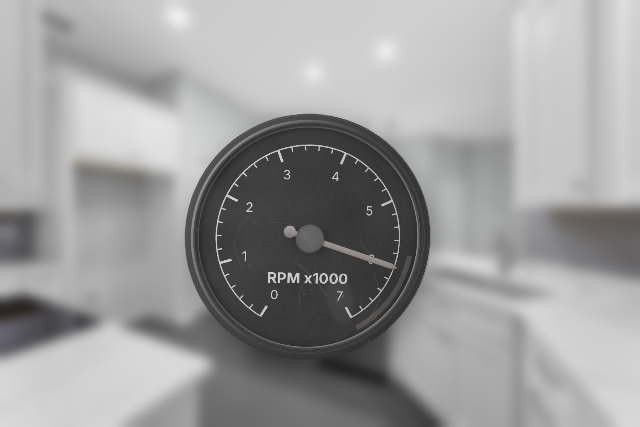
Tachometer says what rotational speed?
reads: 6000 rpm
